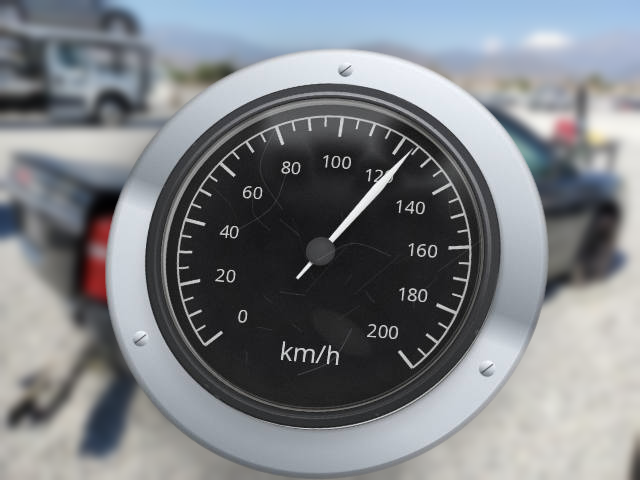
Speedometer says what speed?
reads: 125 km/h
